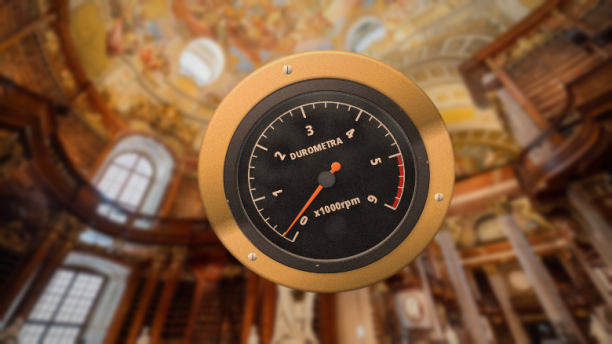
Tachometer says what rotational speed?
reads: 200 rpm
